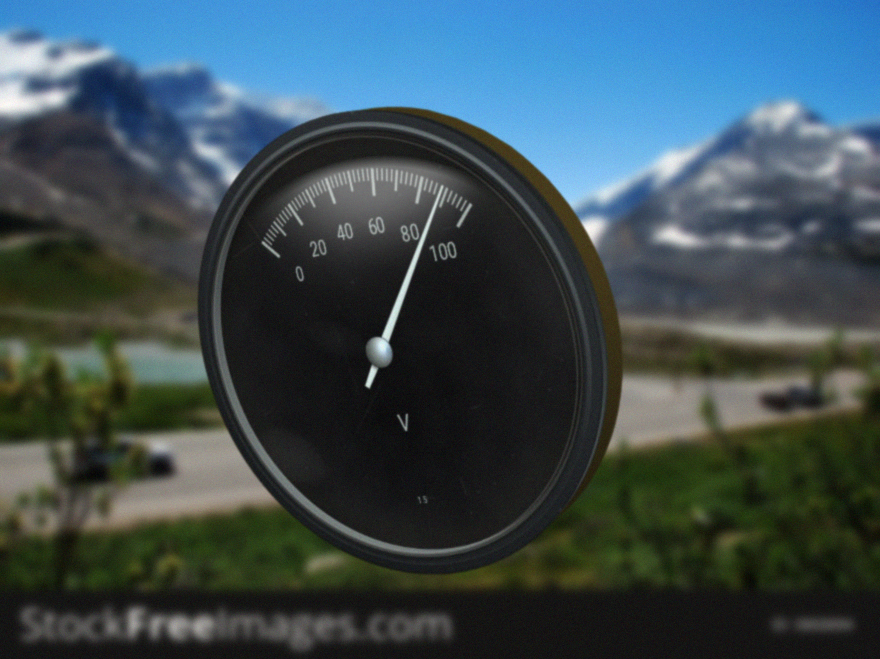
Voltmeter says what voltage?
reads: 90 V
